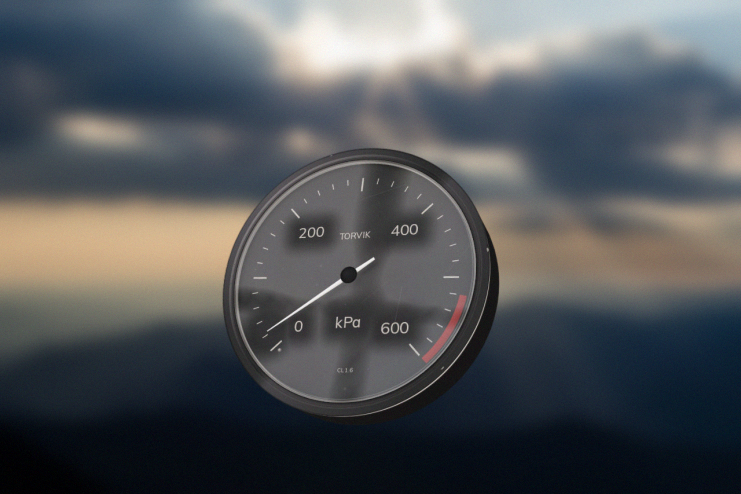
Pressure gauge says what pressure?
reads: 20 kPa
